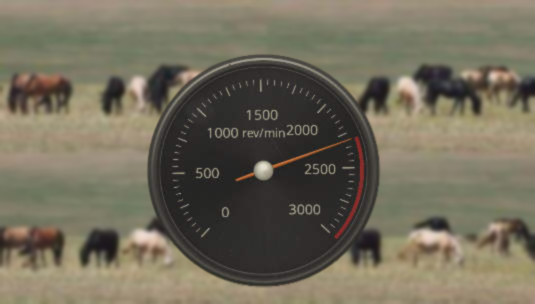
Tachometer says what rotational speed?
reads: 2300 rpm
